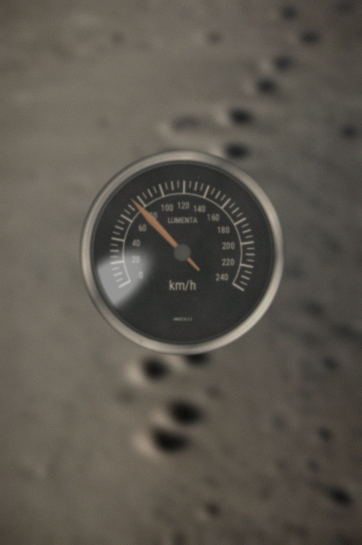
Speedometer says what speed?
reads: 75 km/h
